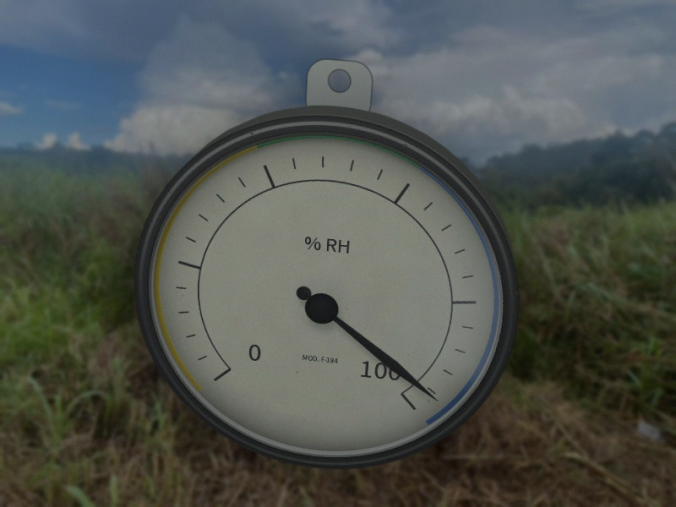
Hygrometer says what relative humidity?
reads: 96 %
